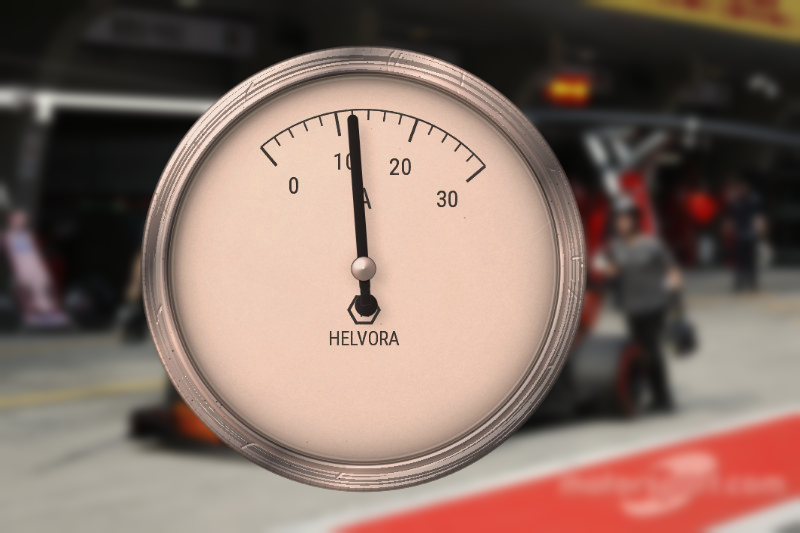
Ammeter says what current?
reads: 12 A
